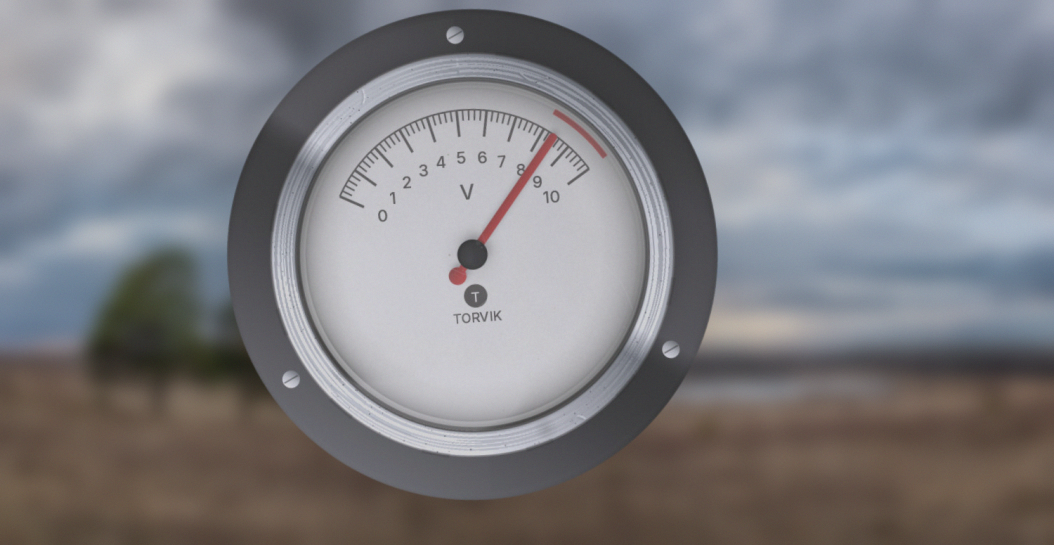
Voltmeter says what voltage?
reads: 8.4 V
